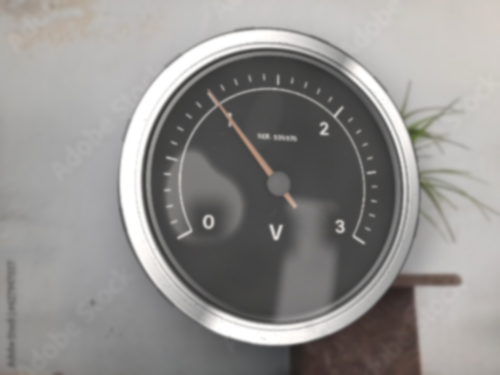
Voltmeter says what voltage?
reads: 1 V
